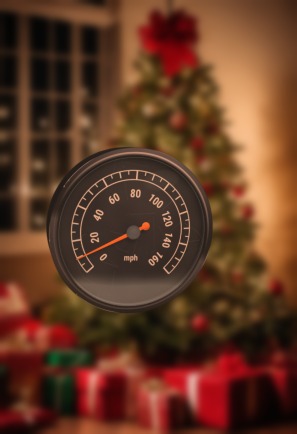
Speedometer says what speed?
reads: 10 mph
